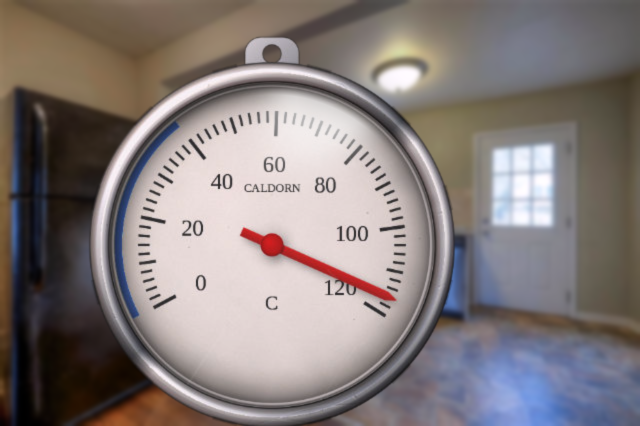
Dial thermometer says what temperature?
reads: 116 °C
